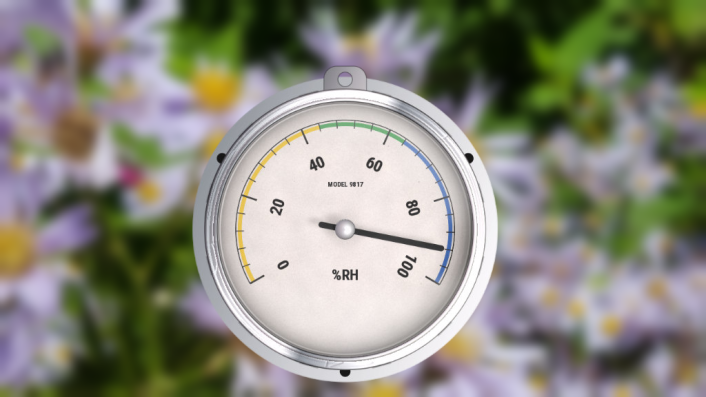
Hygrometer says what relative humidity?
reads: 92 %
